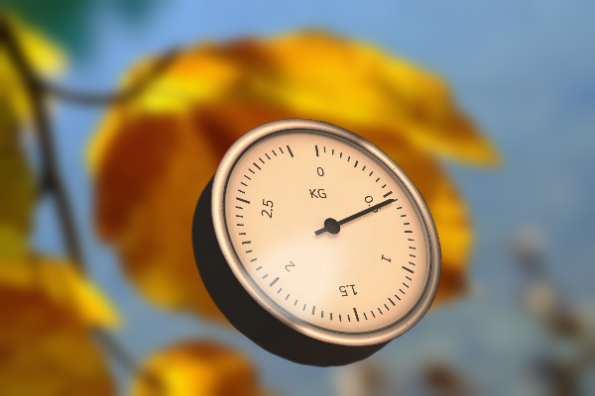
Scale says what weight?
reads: 0.55 kg
